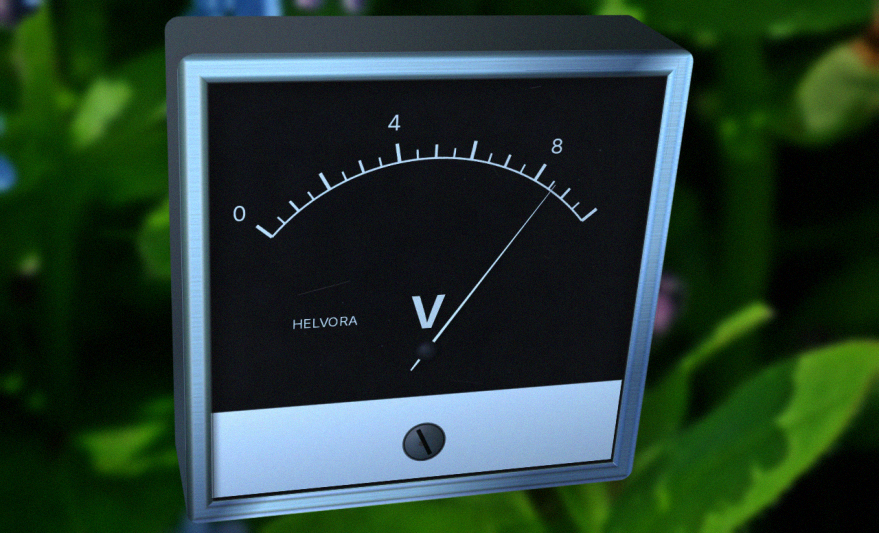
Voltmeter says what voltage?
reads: 8.5 V
